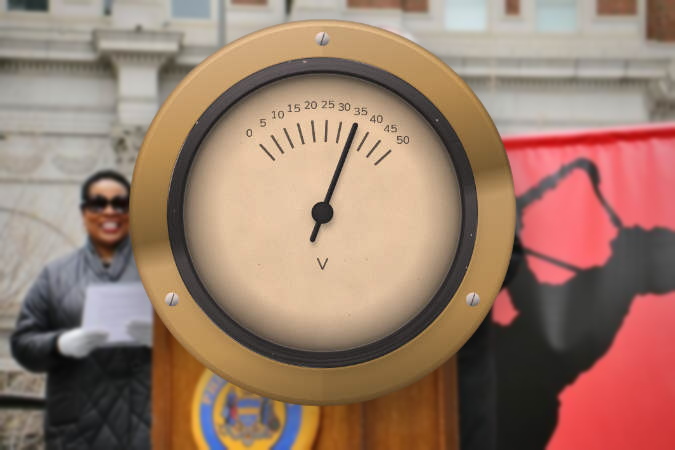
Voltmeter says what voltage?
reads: 35 V
